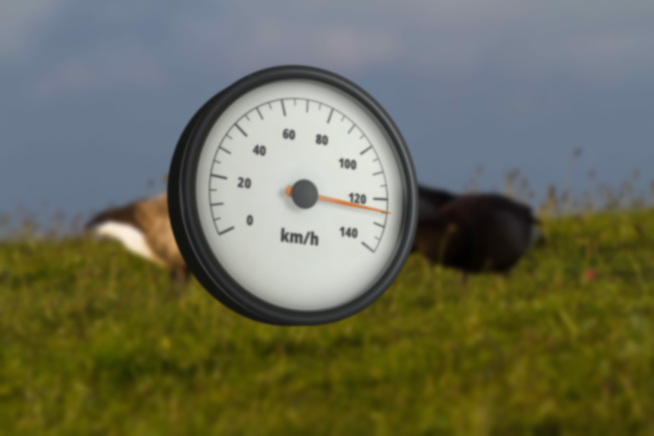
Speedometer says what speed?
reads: 125 km/h
